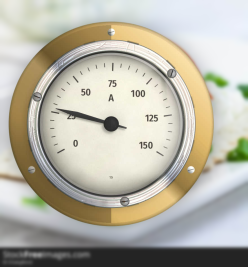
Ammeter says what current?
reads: 27.5 A
